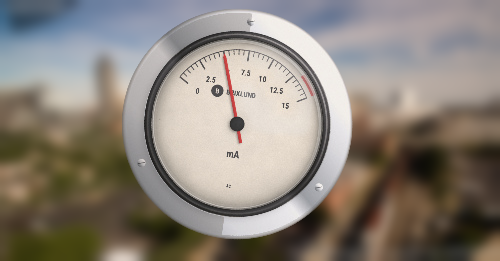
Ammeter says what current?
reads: 5 mA
